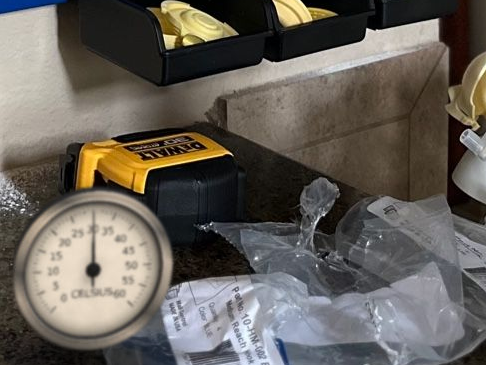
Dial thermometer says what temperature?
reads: 30 °C
